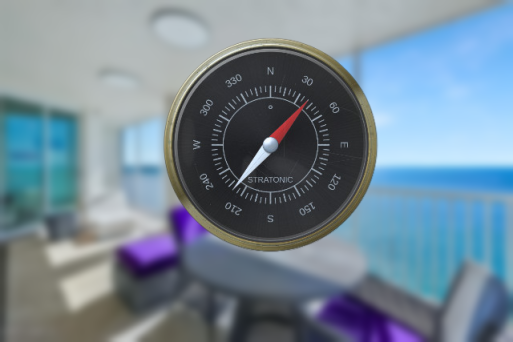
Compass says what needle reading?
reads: 40 °
